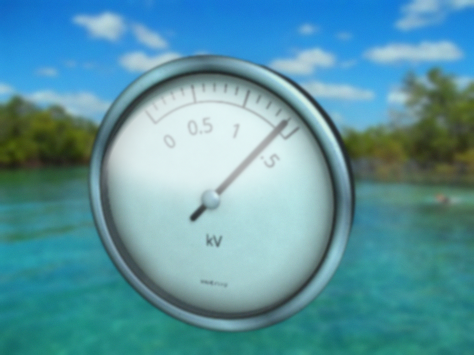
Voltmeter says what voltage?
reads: 1.4 kV
